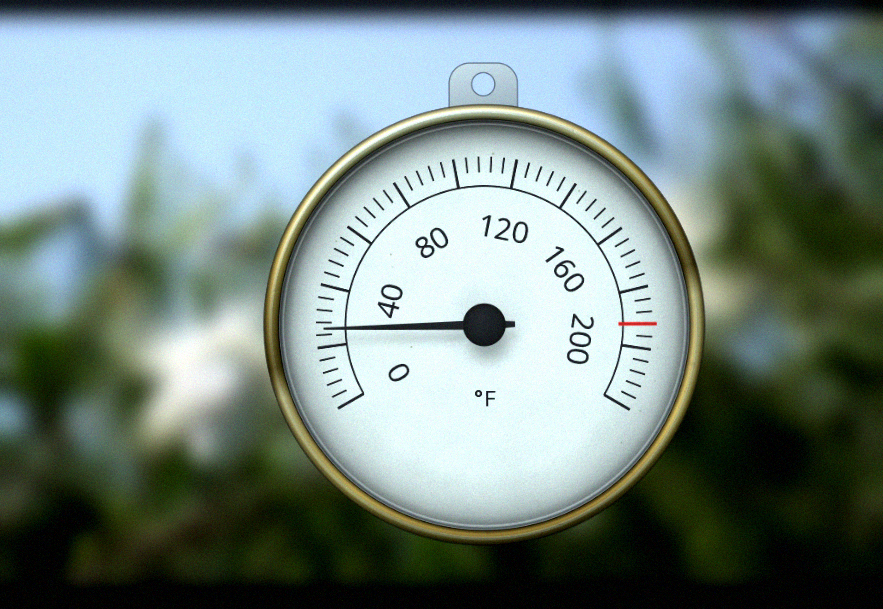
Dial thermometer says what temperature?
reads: 26 °F
